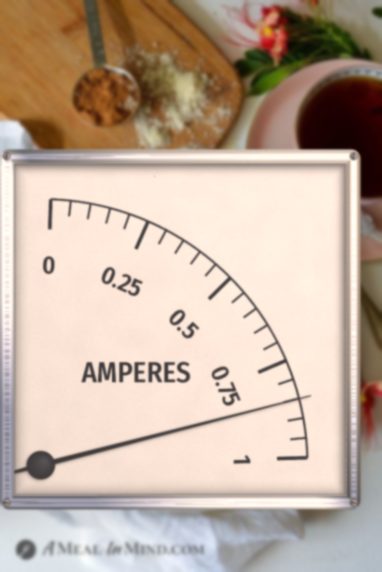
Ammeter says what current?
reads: 0.85 A
